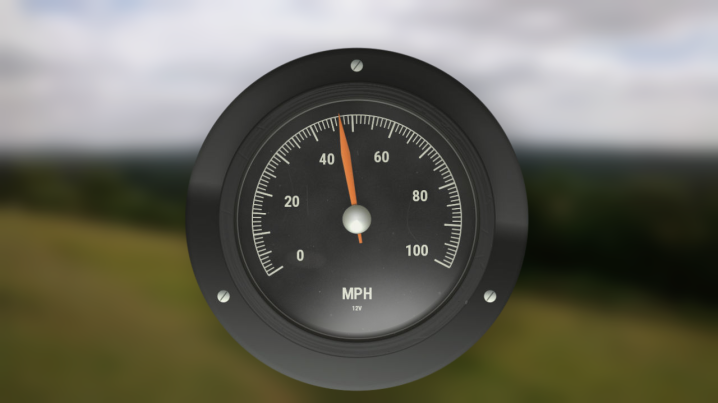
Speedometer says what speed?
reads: 47 mph
